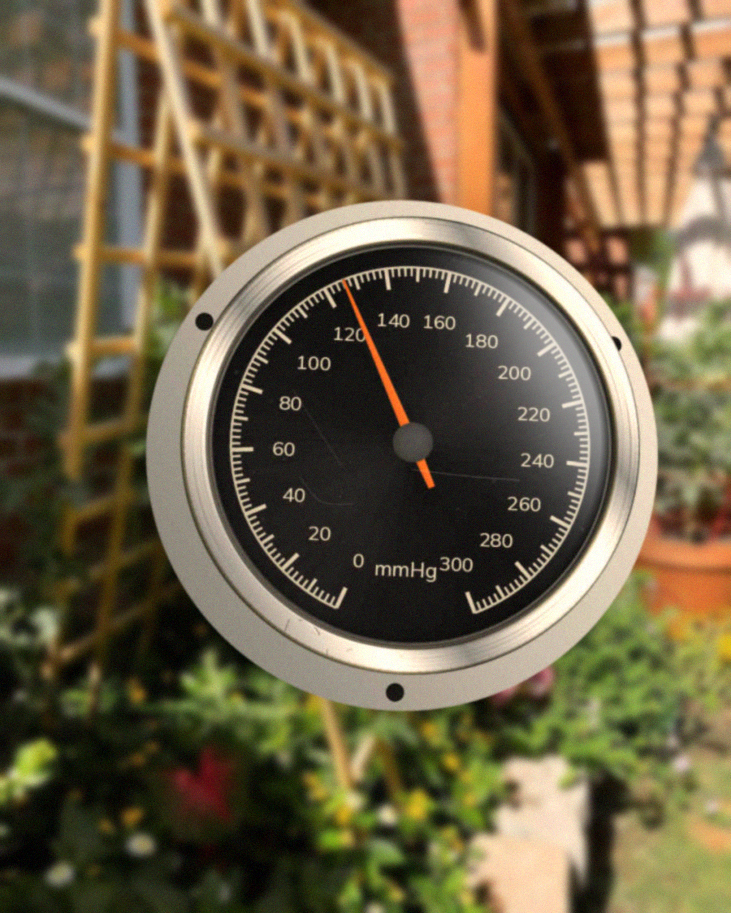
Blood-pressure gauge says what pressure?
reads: 126 mmHg
